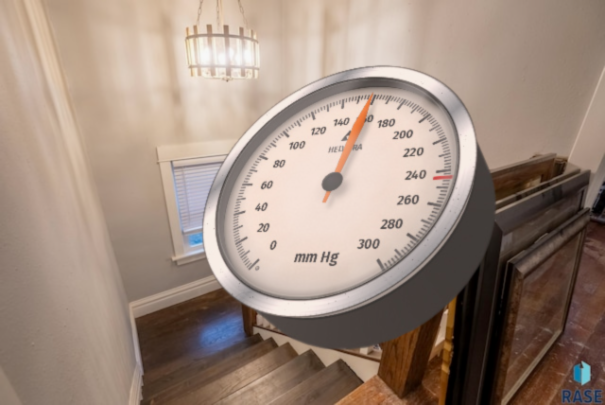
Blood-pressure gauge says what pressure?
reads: 160 mmHg
